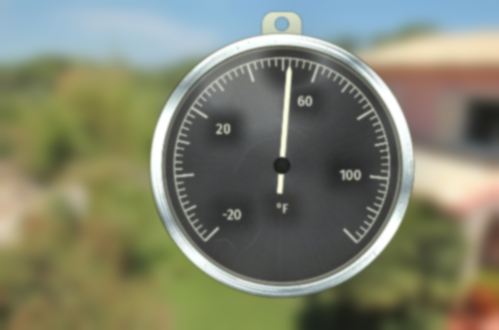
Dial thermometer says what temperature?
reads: 52 °F
